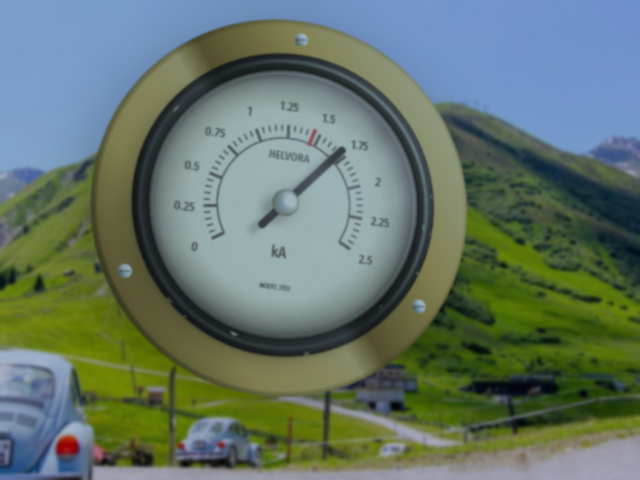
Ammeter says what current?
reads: 1.7 kA
